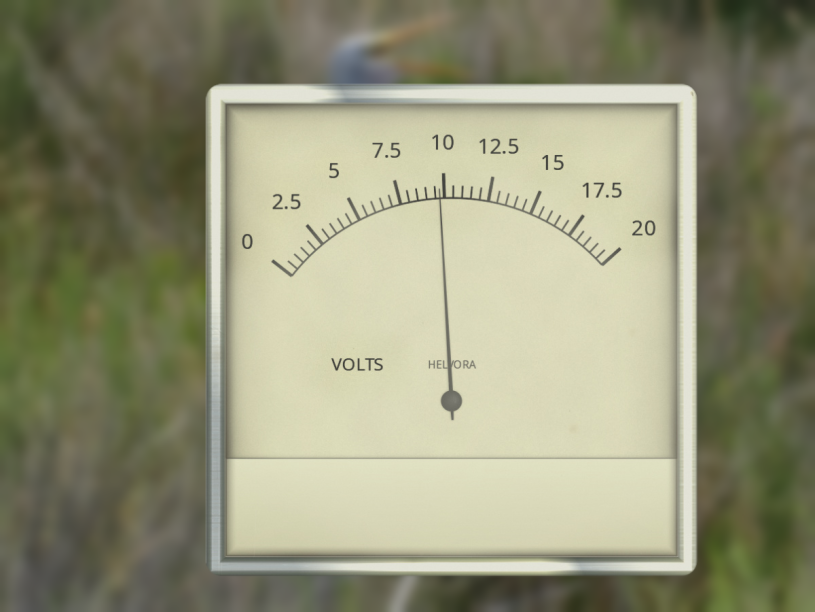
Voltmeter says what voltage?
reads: 9.75 V
